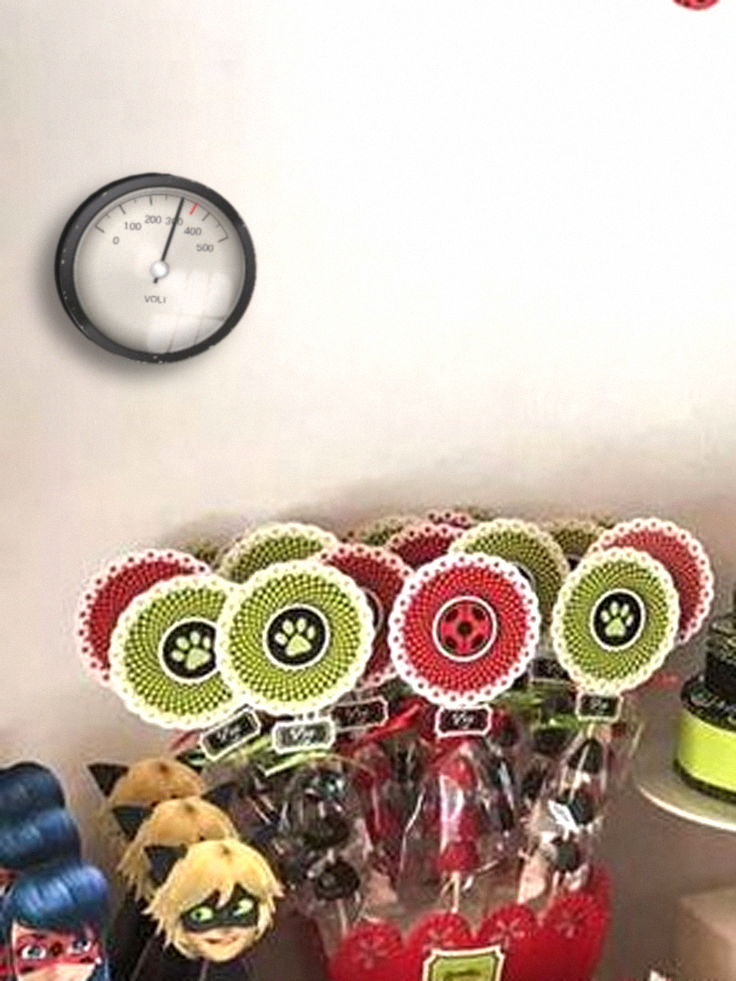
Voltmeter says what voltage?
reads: 300 V
